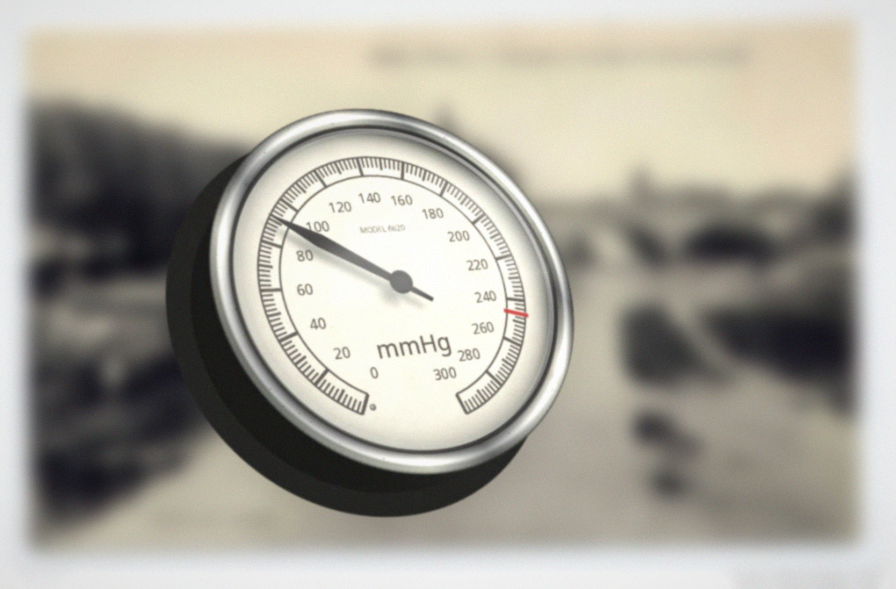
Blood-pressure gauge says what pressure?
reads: 90 mmHg
